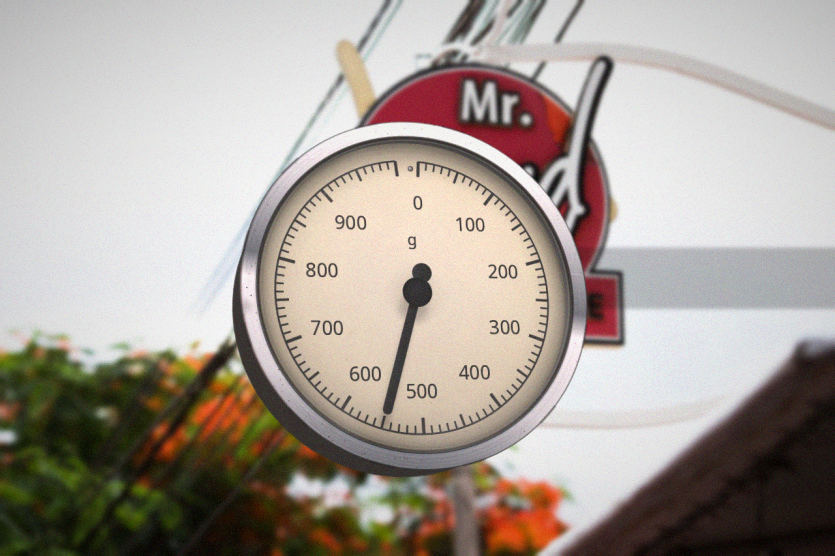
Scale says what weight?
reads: 550 g
